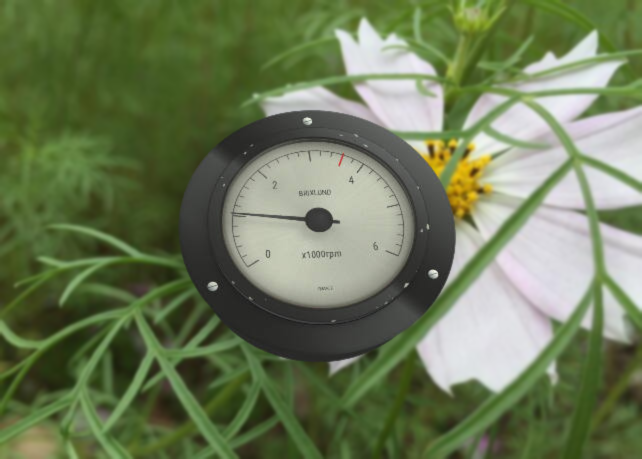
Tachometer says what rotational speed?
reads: 1000 rpm
